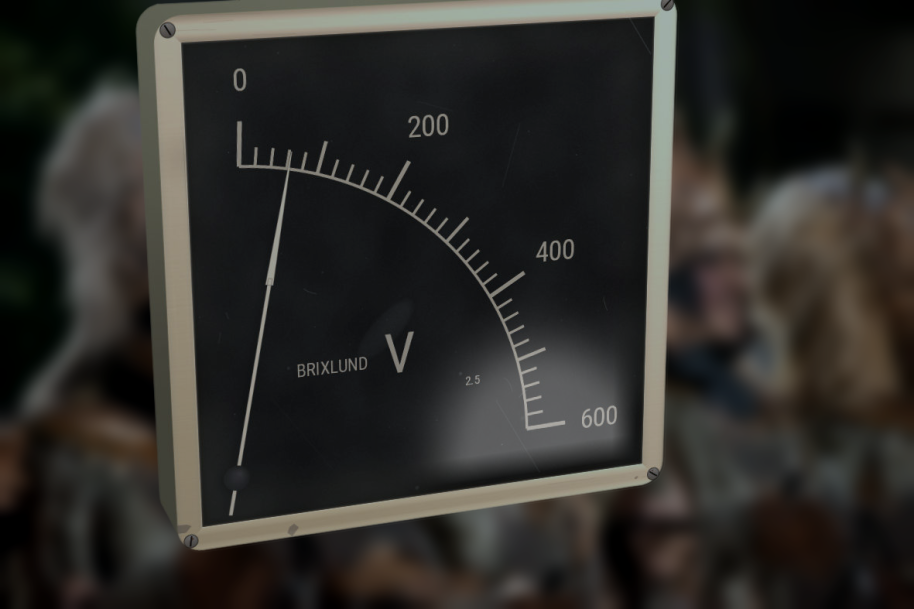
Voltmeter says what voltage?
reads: 60 V
